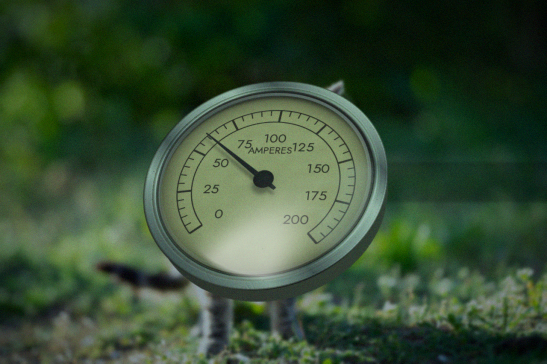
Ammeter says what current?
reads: 60 A
